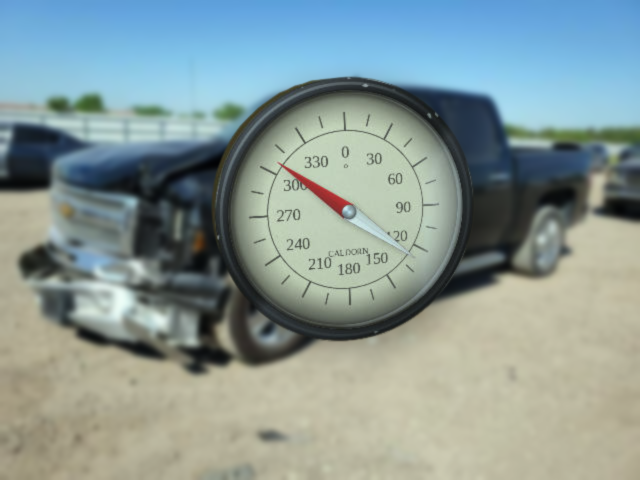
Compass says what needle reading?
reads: 307.5 °
